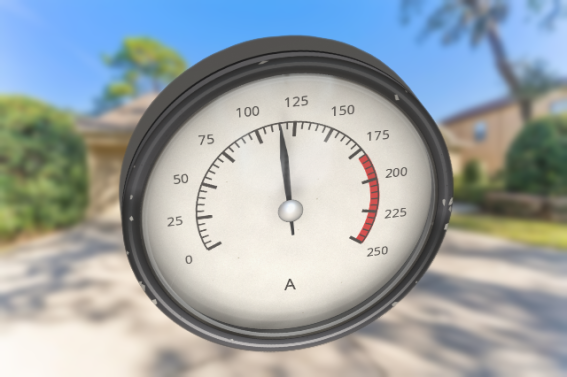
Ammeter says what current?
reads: 115 A
